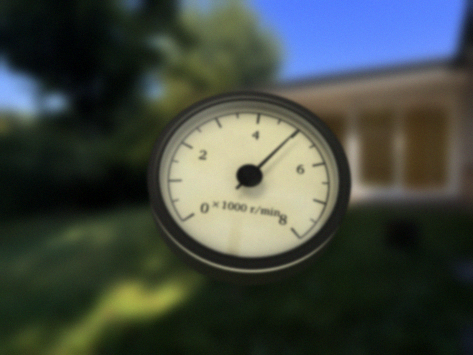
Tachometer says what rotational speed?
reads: 5000 rpm
